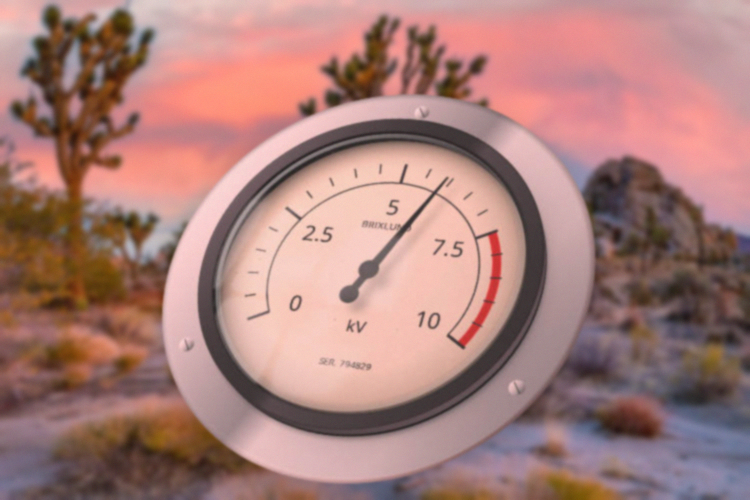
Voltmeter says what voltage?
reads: 6 kV
